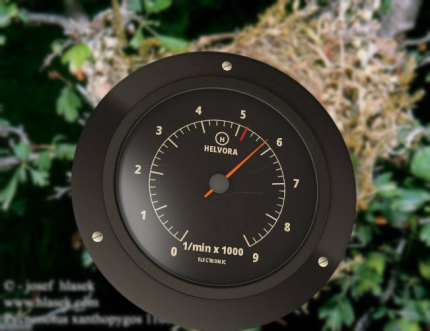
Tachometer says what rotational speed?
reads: 5800 rpm
